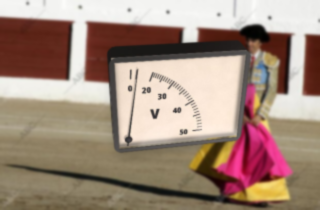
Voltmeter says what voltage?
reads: 10 V
